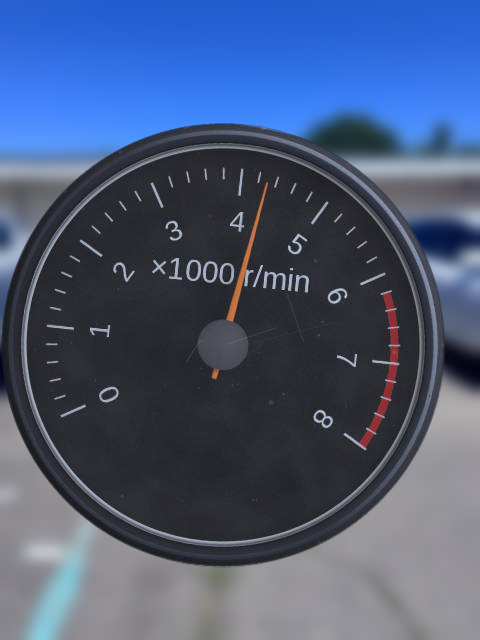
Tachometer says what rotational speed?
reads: 4300 rpm
